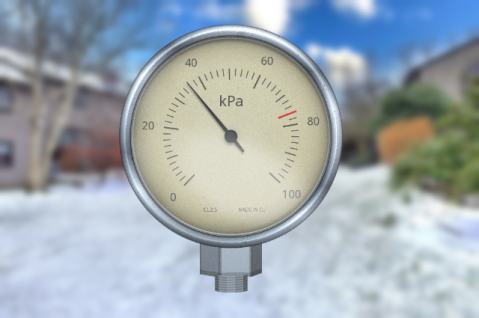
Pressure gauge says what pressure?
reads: 36 kPa
